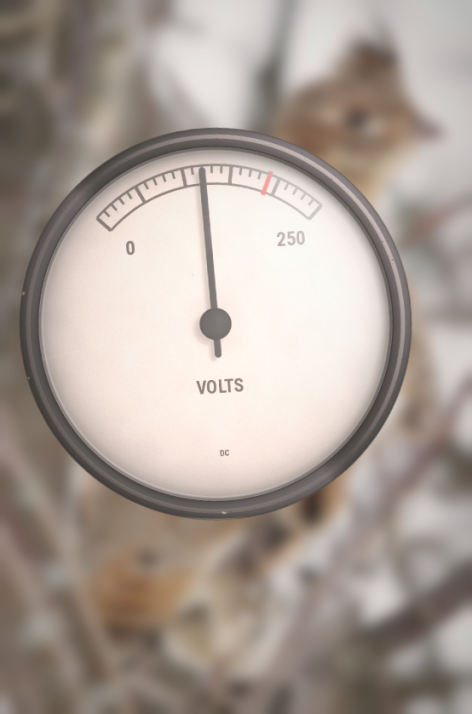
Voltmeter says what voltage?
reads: 120 V
